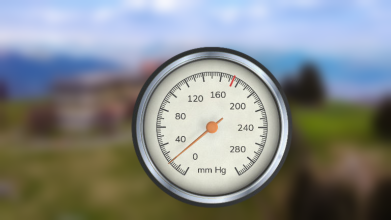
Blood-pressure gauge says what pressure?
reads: 20 mmHg
